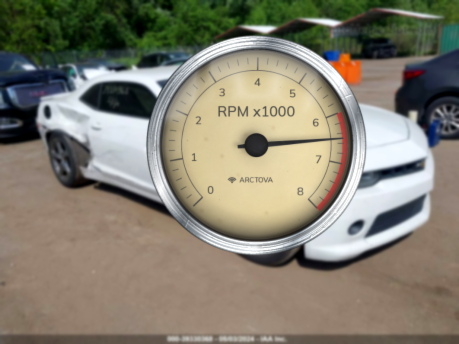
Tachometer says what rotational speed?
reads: 6500 rpm
